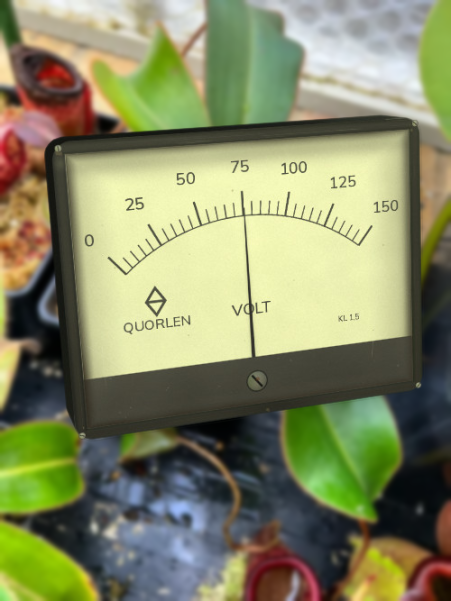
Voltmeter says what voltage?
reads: 75 V
